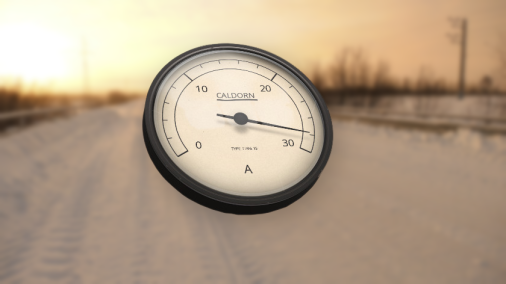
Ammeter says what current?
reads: 28 A
